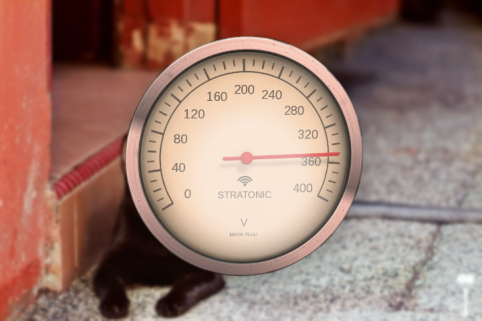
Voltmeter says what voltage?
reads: 350 V
